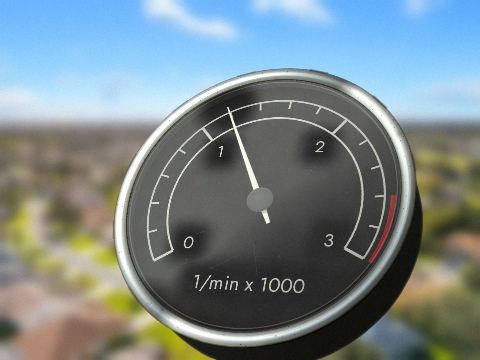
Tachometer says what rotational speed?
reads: 1200 rpm
